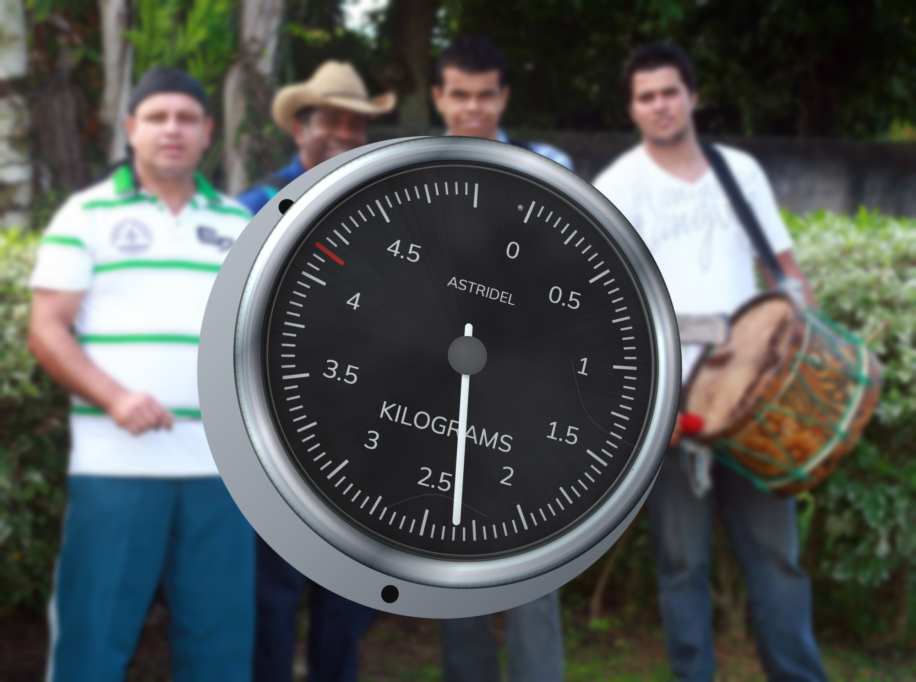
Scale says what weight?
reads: 2.35 kg
